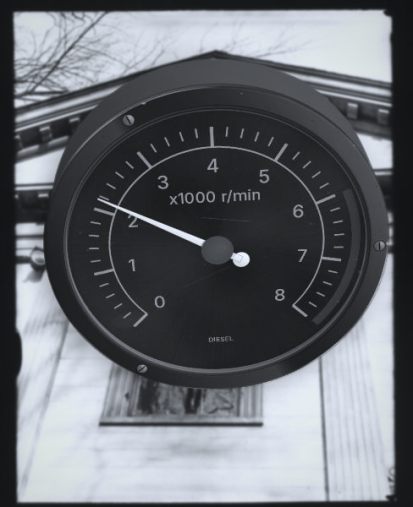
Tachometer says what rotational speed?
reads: 2200 rpm
